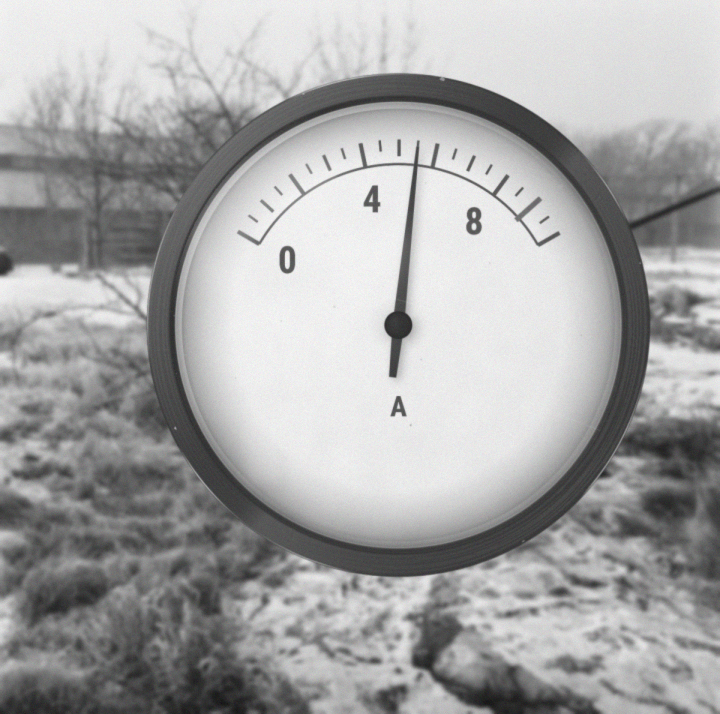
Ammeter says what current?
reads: 5.5 A
